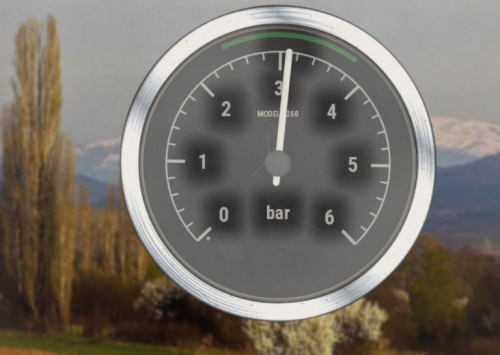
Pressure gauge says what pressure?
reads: 3.1 bar
